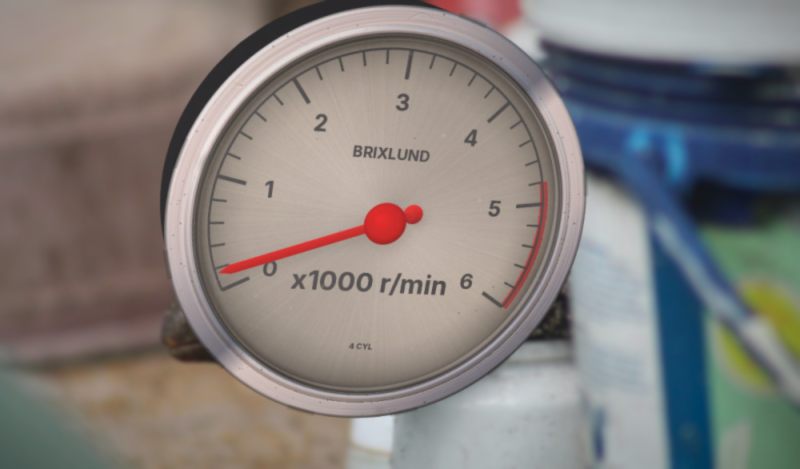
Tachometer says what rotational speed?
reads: 200 rpm
